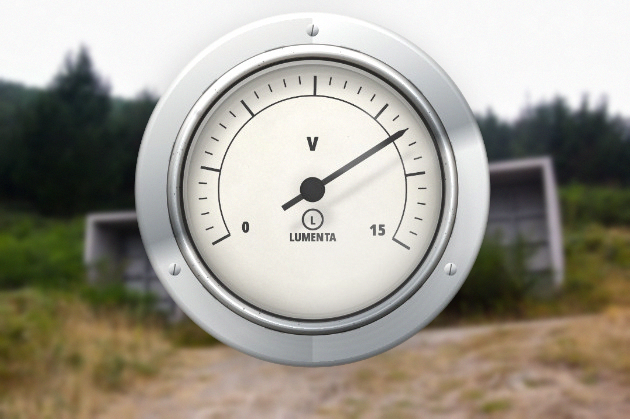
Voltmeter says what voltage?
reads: 11 V
